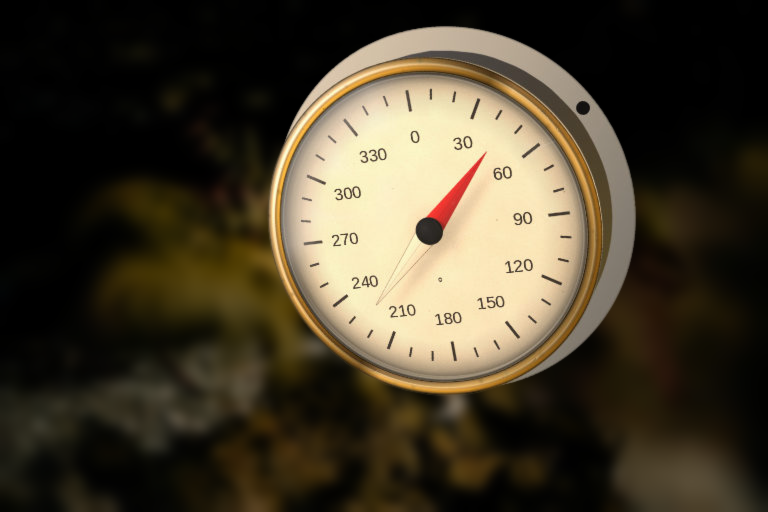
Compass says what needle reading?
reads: 45 °
